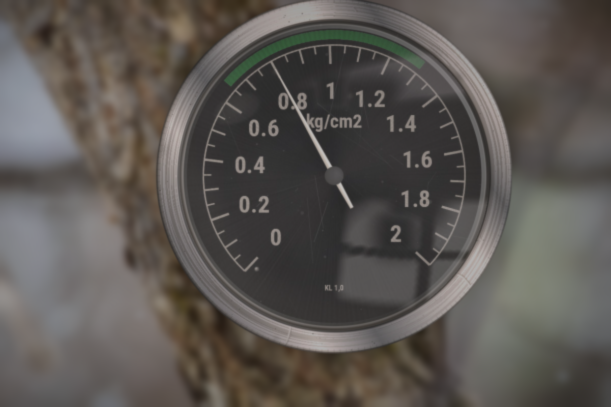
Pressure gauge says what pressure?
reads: 0.8 kg/cm²
